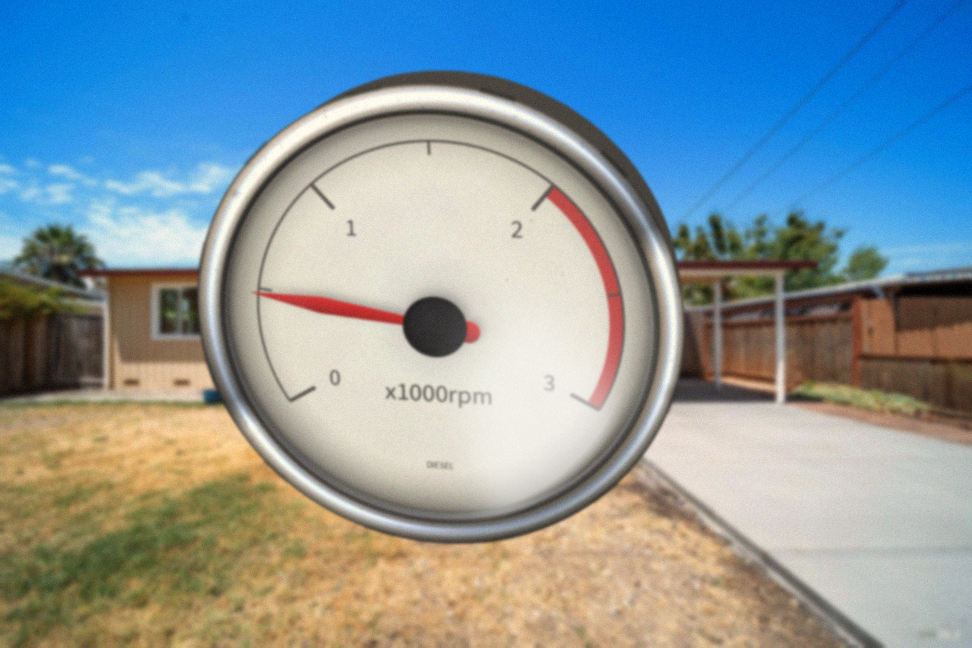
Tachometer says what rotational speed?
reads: 500 rpm
